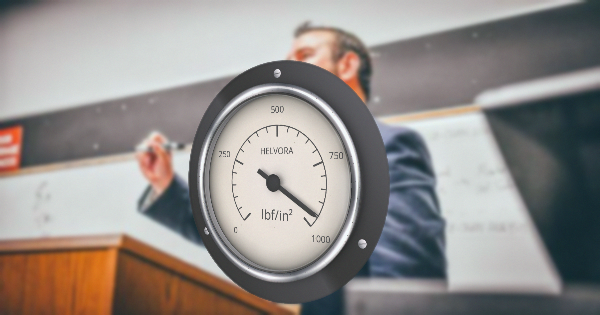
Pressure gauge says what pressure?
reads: 950 psi
